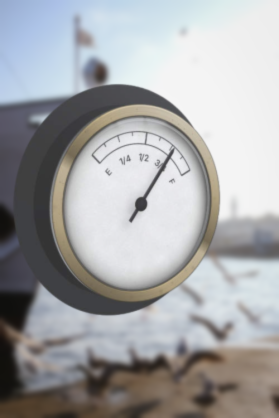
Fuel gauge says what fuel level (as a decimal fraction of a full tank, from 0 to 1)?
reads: 0.75
